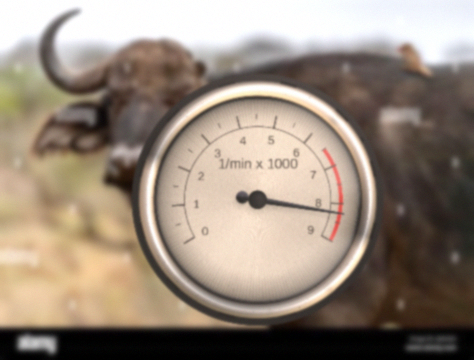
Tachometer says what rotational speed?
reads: 8250 rpm
